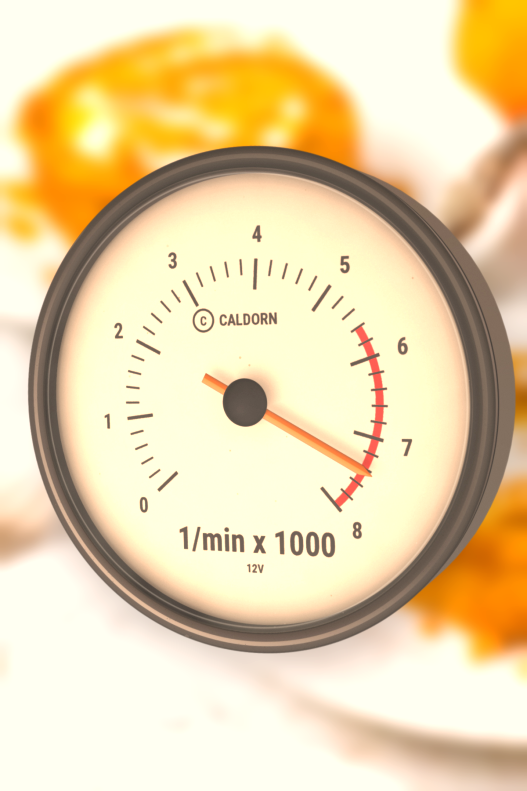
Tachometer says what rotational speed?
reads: 7400 rpm
